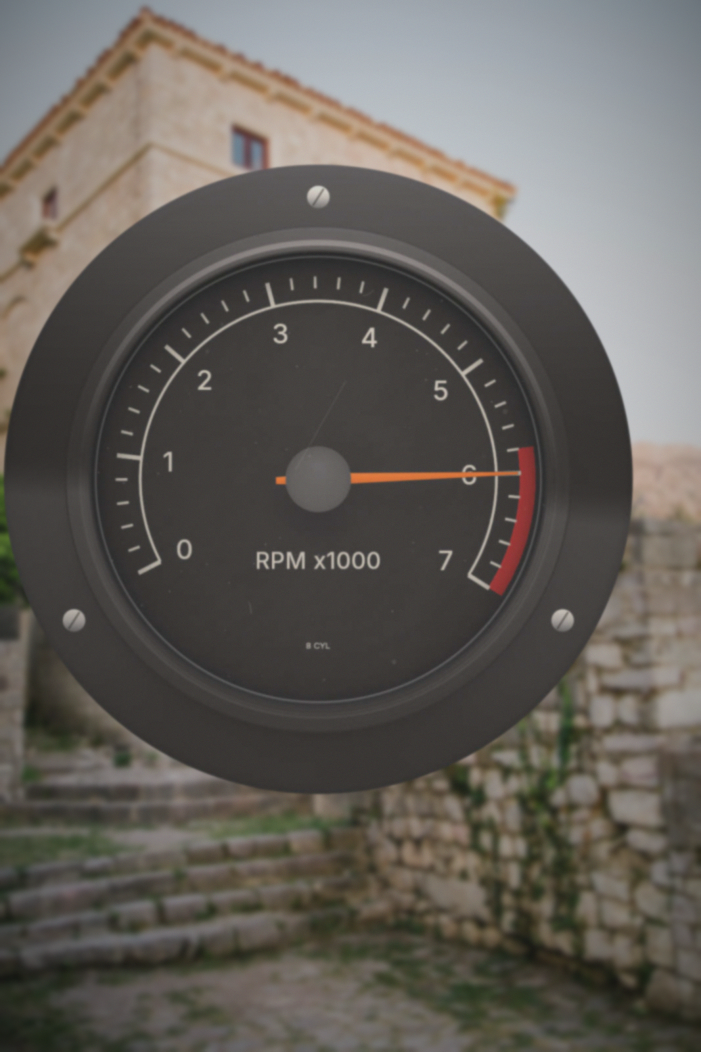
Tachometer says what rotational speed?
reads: 6000 rpm
